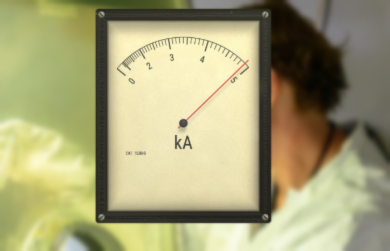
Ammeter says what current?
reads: 4.9 kA
